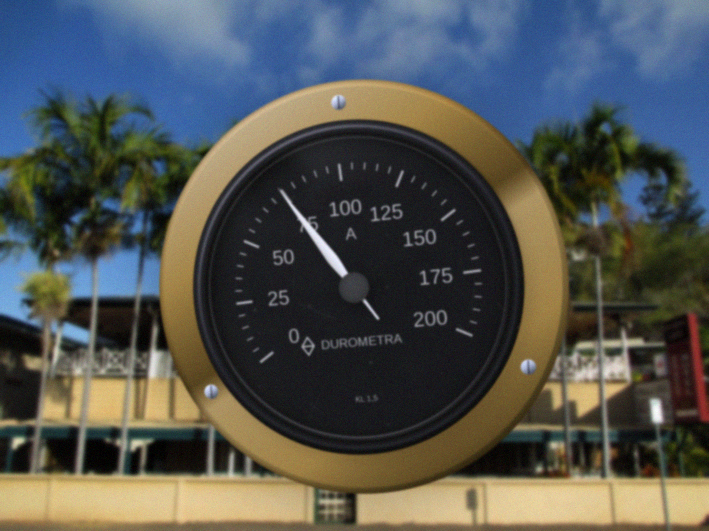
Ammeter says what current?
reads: 75 A
